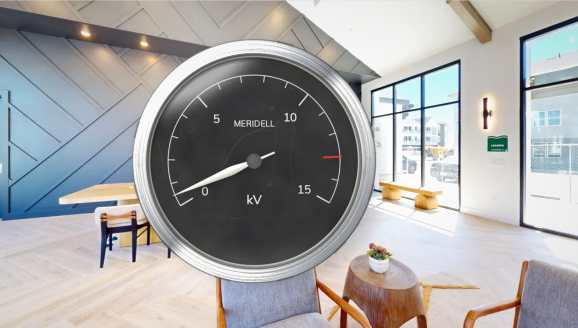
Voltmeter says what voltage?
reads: 0.5 kV
